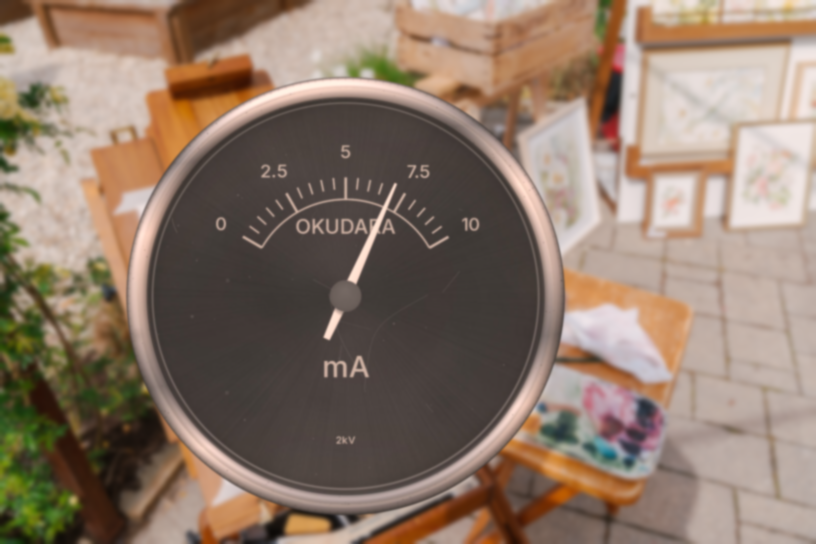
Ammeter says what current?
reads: 7 mA
